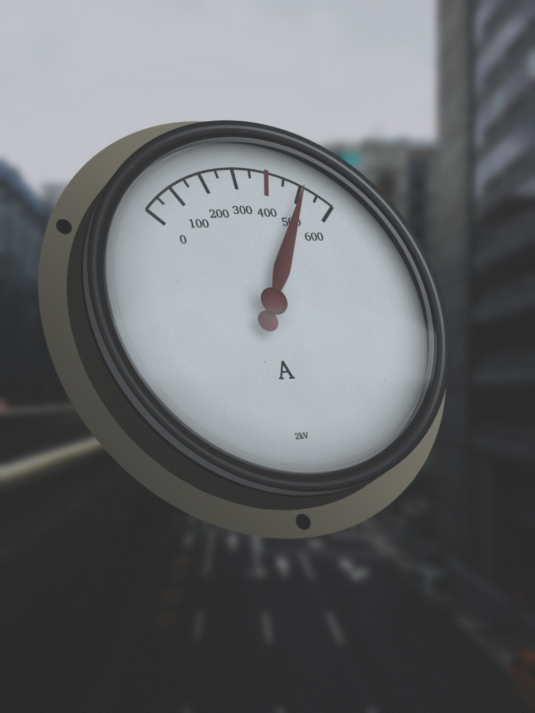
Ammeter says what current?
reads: 500 A
